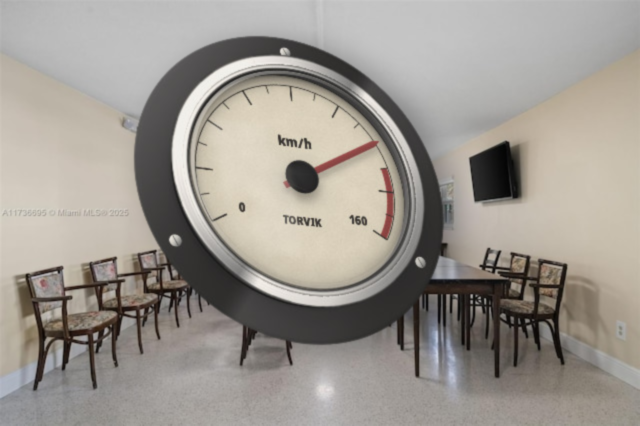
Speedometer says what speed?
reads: 120 km/h
